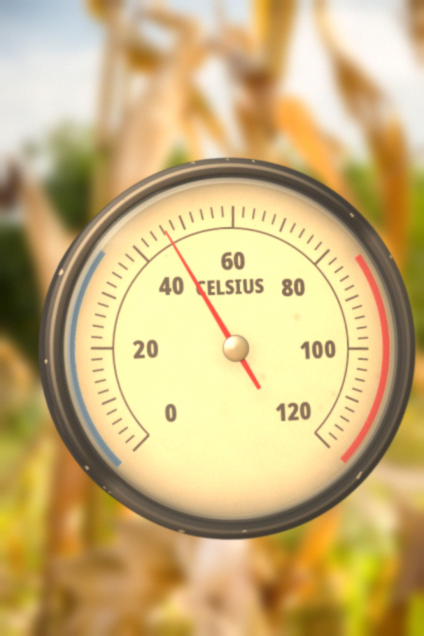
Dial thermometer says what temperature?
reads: 46 °C
